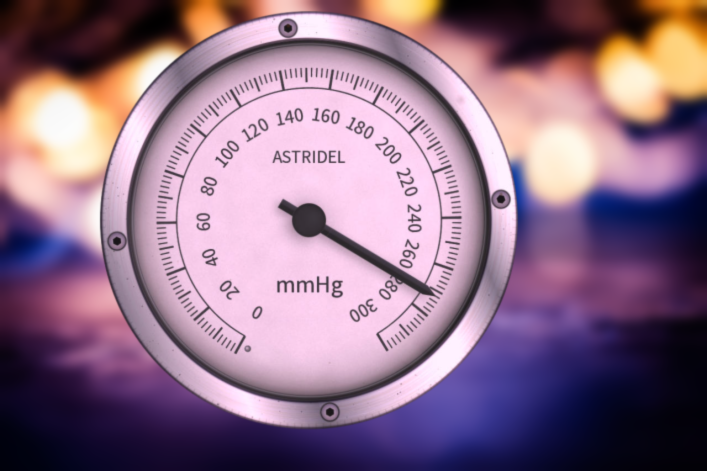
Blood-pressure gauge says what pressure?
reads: 272 mmHg
